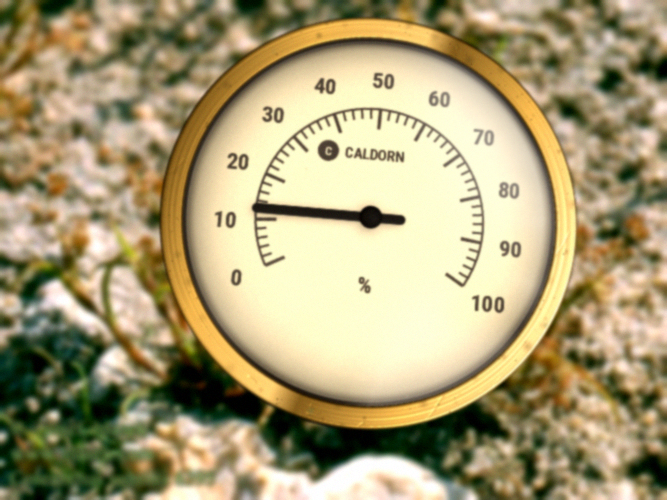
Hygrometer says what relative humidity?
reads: 12 %
